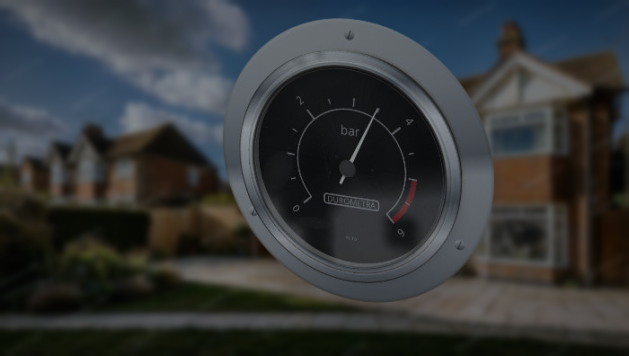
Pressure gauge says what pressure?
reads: 3.5 bar
